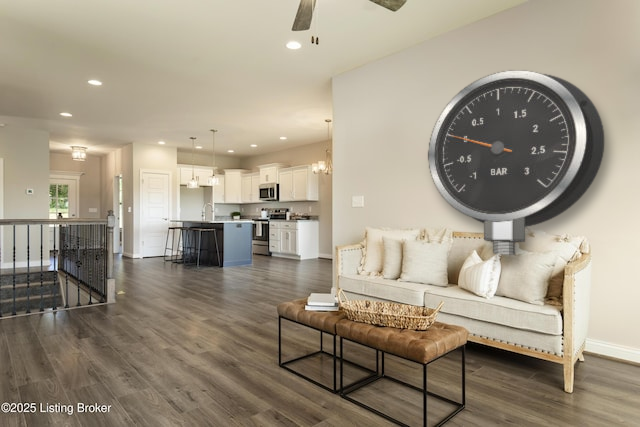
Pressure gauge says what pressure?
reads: 0 bar
